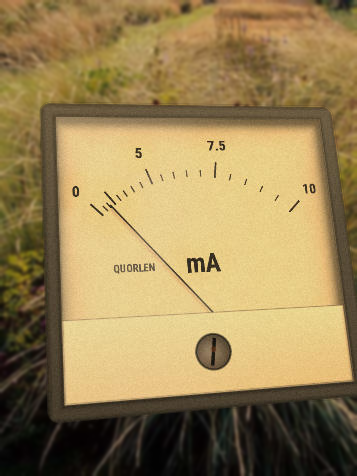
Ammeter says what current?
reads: 2 mA
